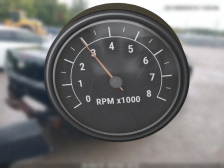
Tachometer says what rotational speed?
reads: 3000 rpm
